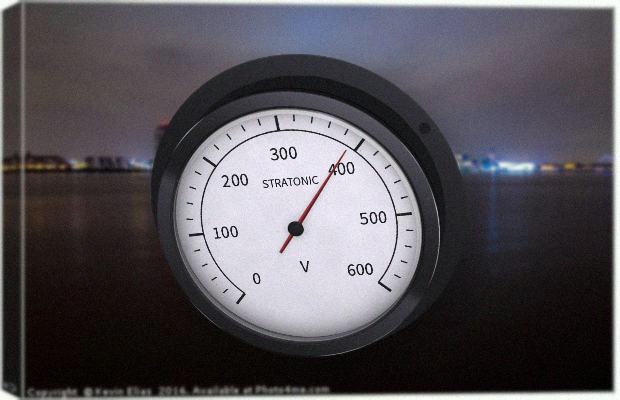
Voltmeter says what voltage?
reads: 390 V
